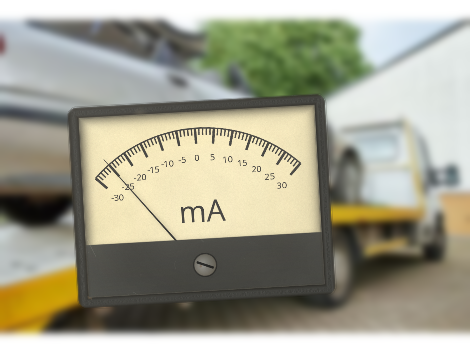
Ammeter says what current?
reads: -25 mA
